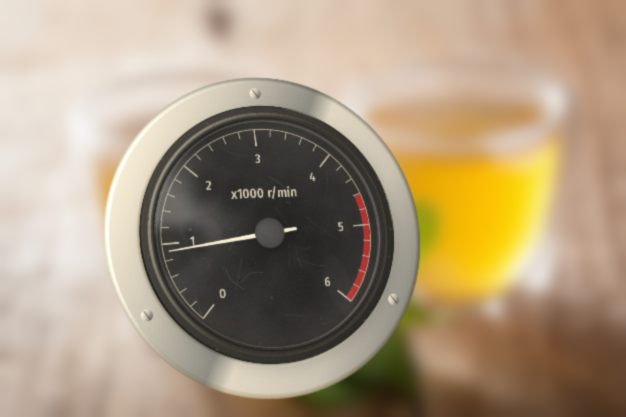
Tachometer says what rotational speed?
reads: 900 rpm
